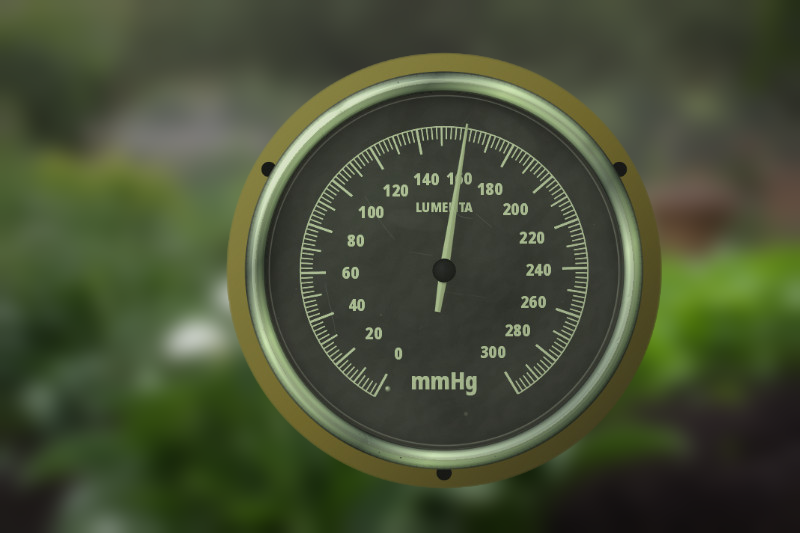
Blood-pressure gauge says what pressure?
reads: 160 mmHg
